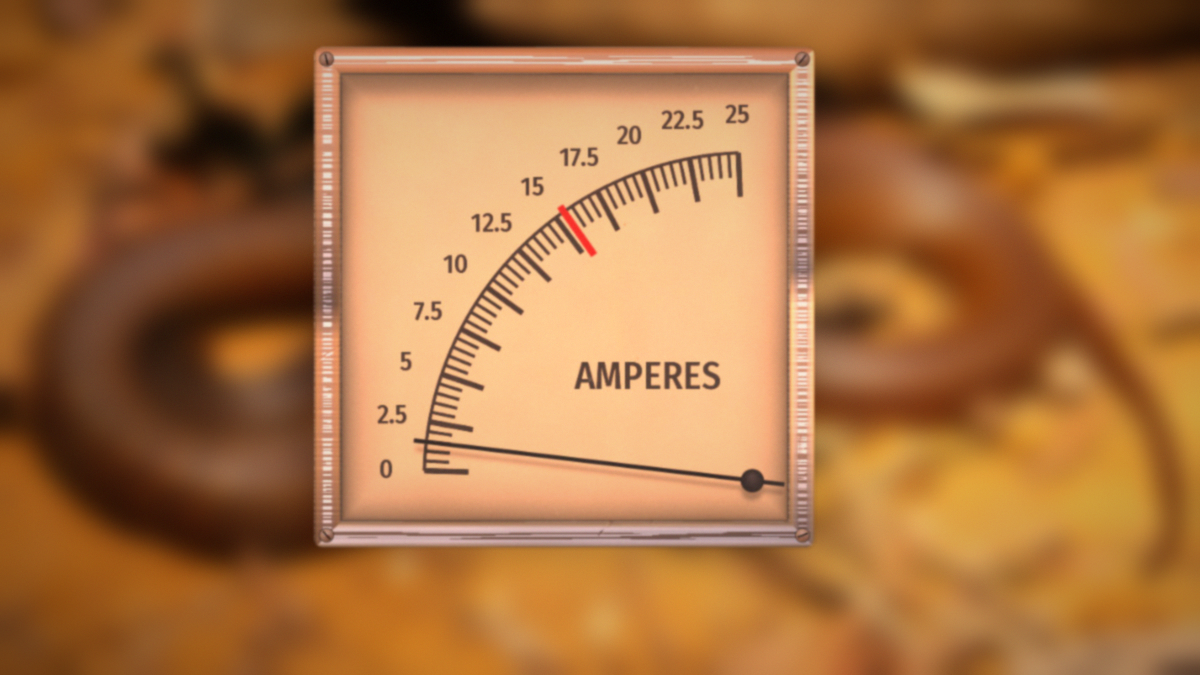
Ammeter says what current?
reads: 1.5 A
